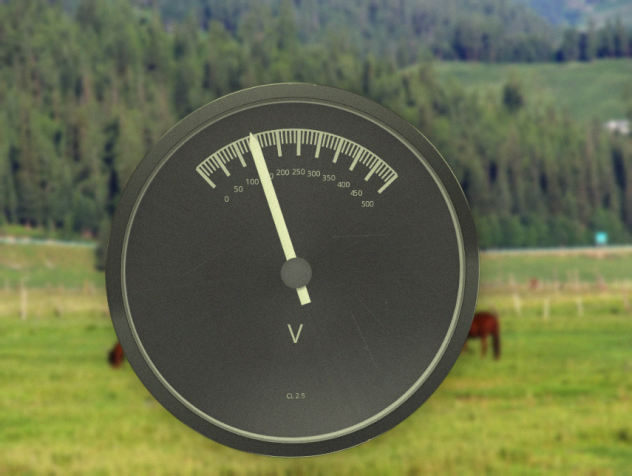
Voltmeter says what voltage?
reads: 140 V
